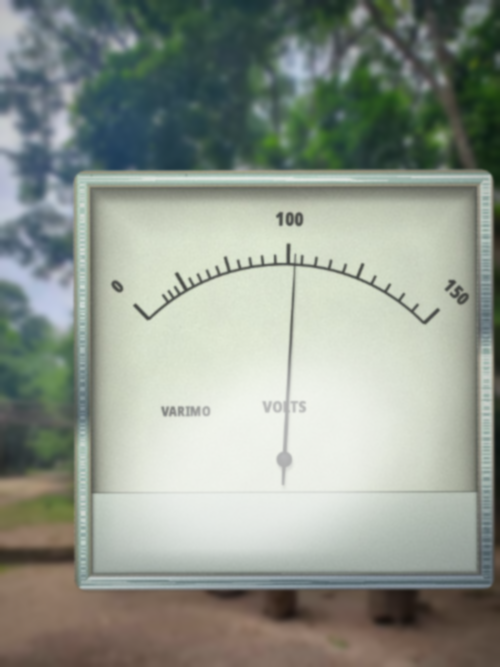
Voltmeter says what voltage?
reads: 102.5 V
